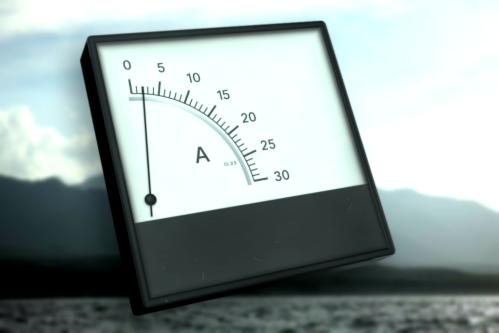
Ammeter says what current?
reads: 2 A
